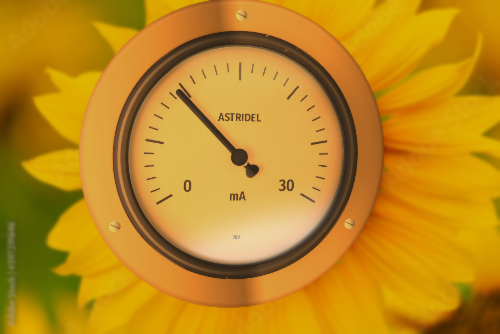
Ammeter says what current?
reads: 9.5 mA
